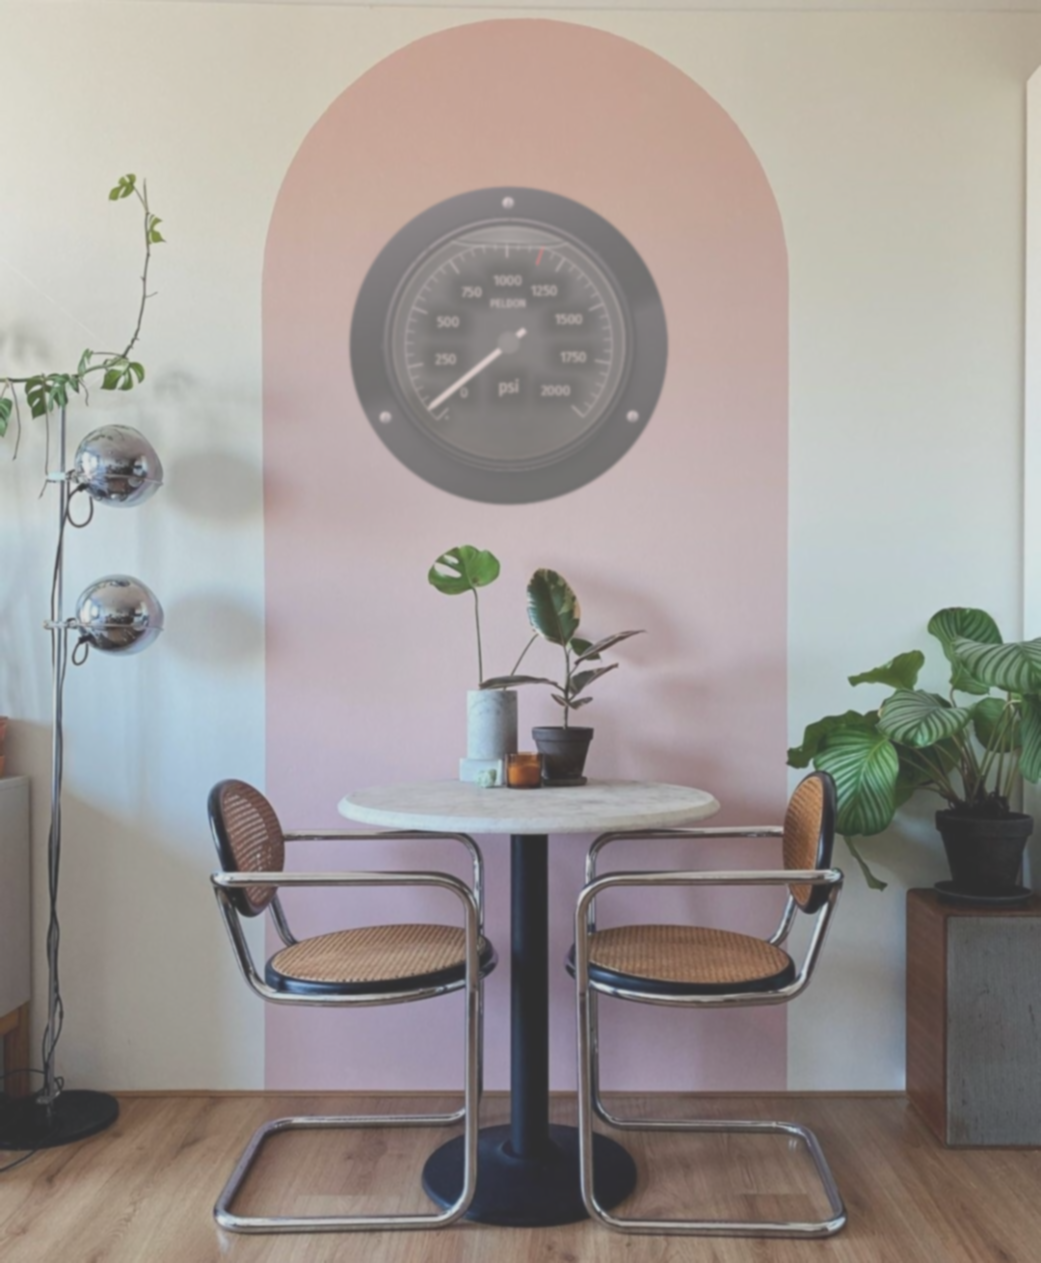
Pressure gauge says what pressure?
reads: 50 psi
